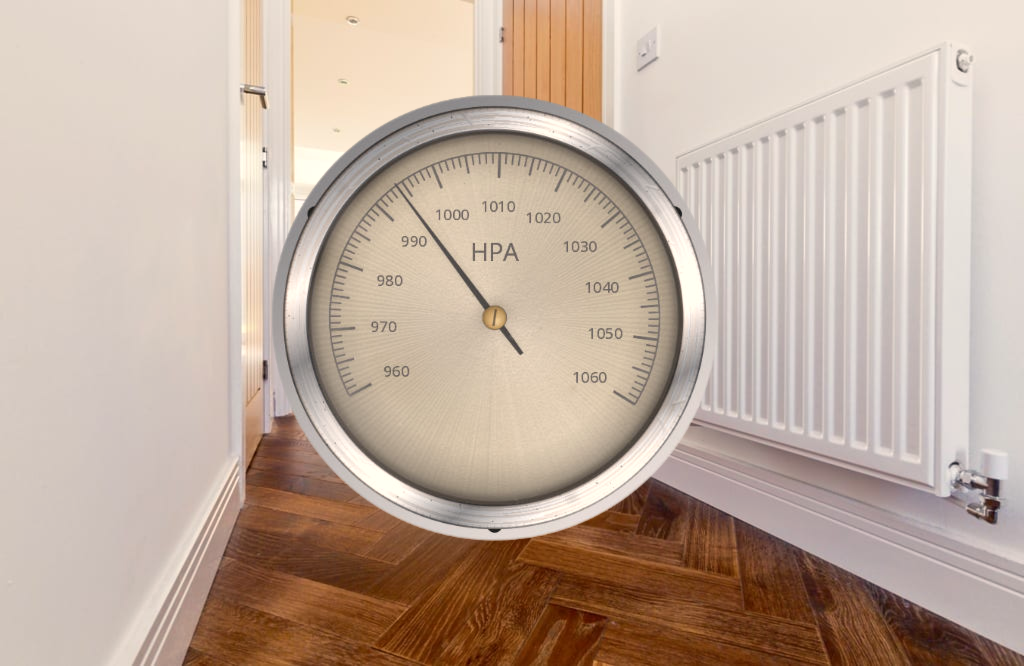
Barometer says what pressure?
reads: 994 hPa
